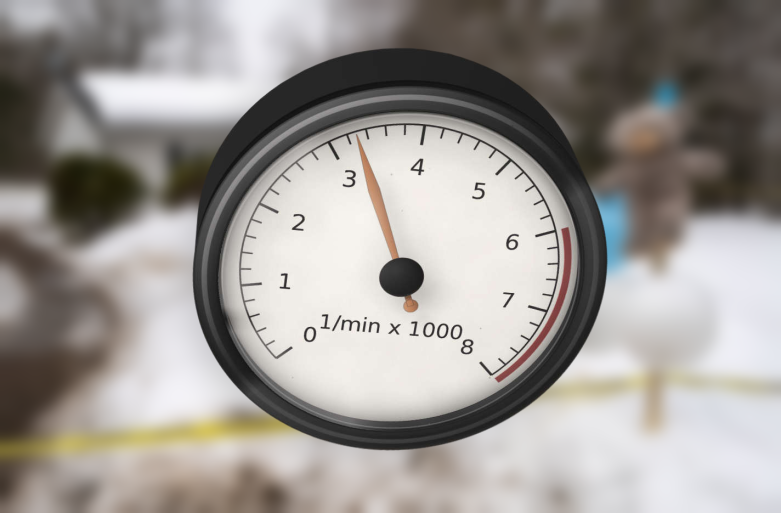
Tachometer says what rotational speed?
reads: 3300 rpm
